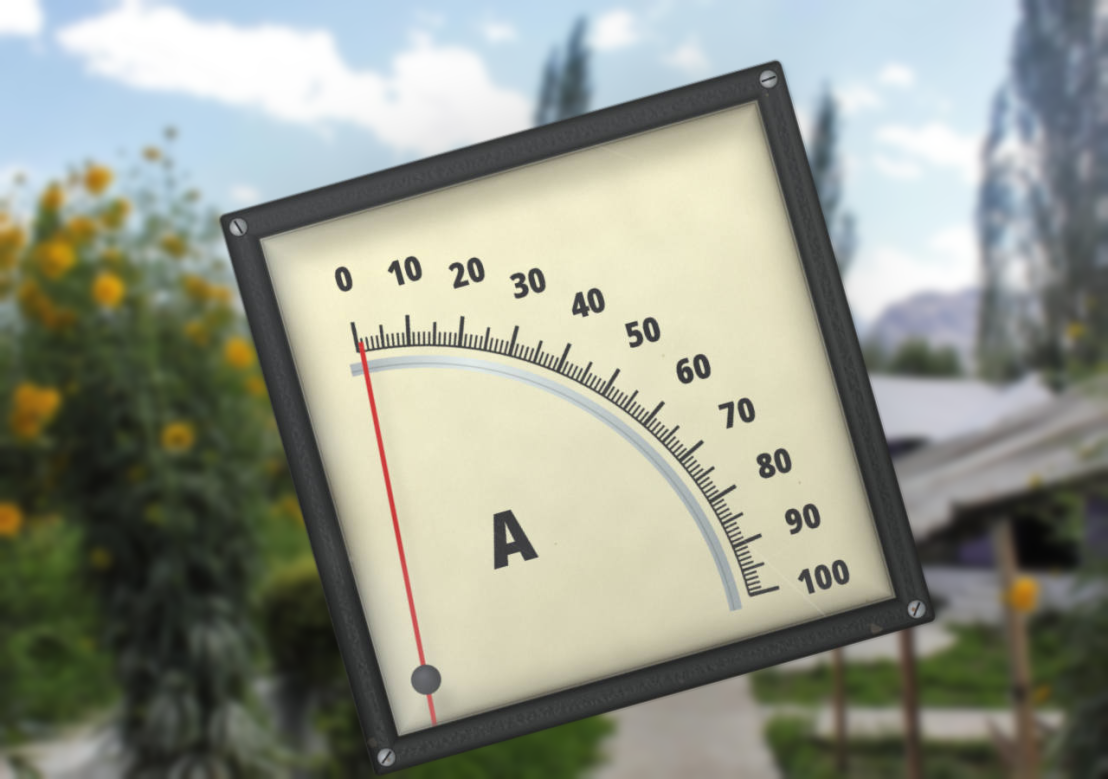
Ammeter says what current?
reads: 1 A
